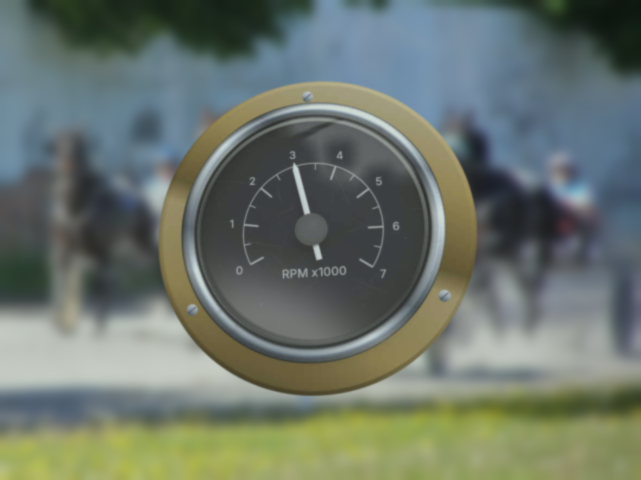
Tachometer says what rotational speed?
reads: 3000 rpm
